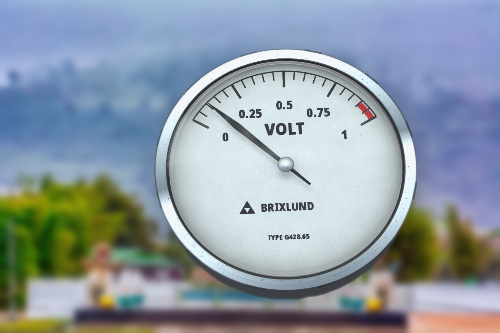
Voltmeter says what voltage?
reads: 0.1 V
